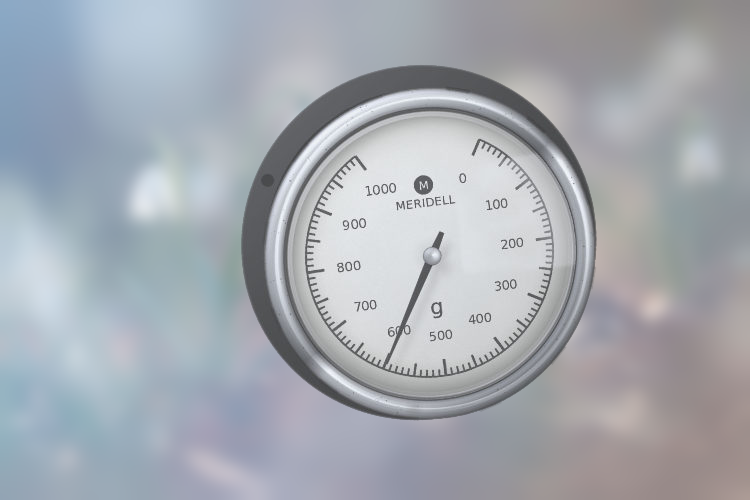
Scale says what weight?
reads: 600 g
